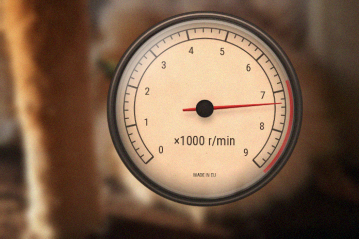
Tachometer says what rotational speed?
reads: 7300 rpm
